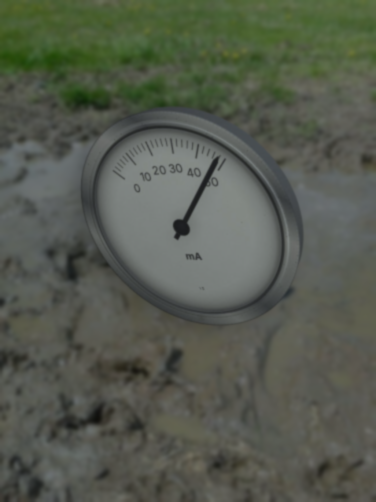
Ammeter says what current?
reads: 48 mA
